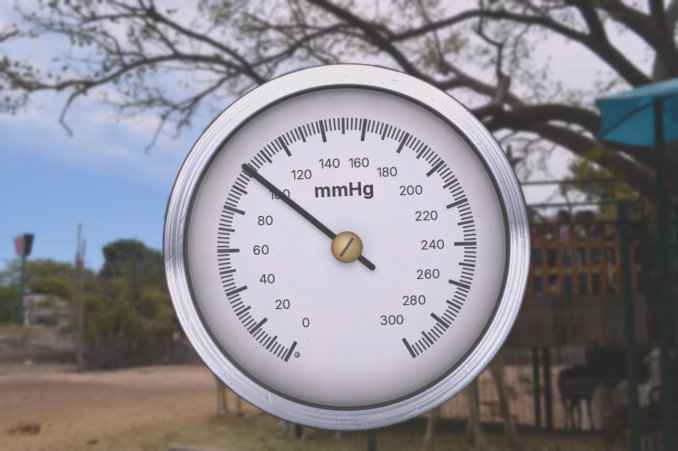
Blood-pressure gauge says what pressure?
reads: 100 mmHg
